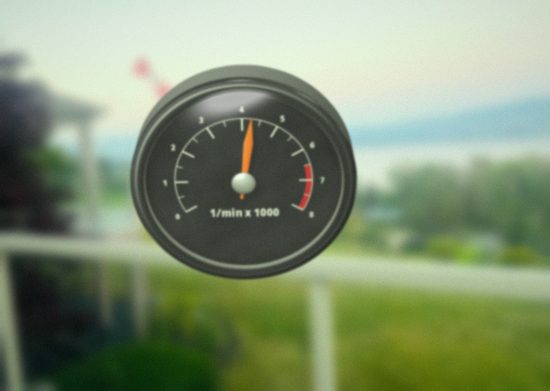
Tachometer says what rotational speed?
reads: 4250 rpm
